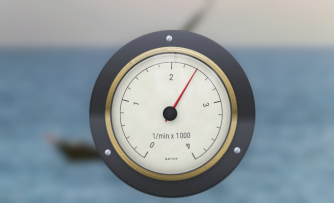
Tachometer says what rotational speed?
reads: 2400 rpm
